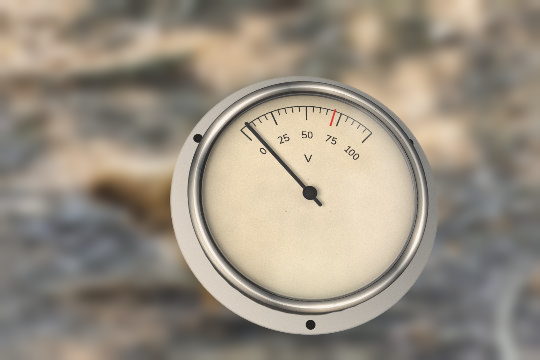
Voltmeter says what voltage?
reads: 5 V
